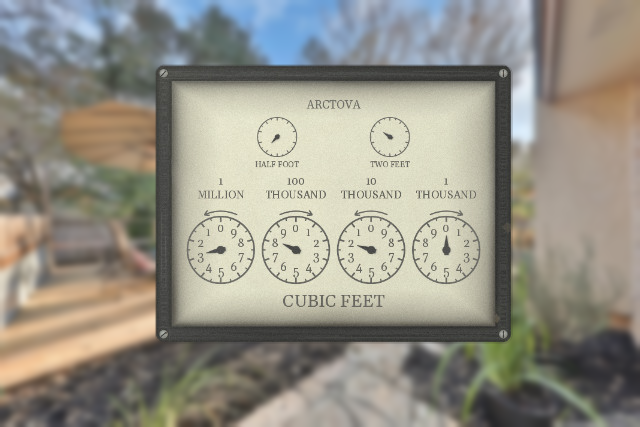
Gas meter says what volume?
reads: 282000 ft³
